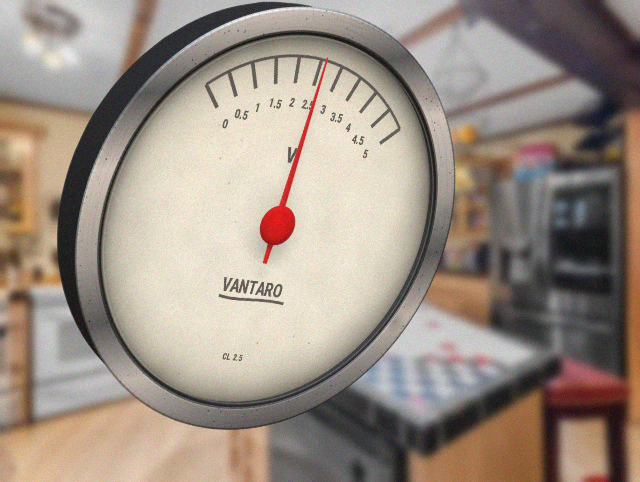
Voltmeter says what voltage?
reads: 2.5 V
